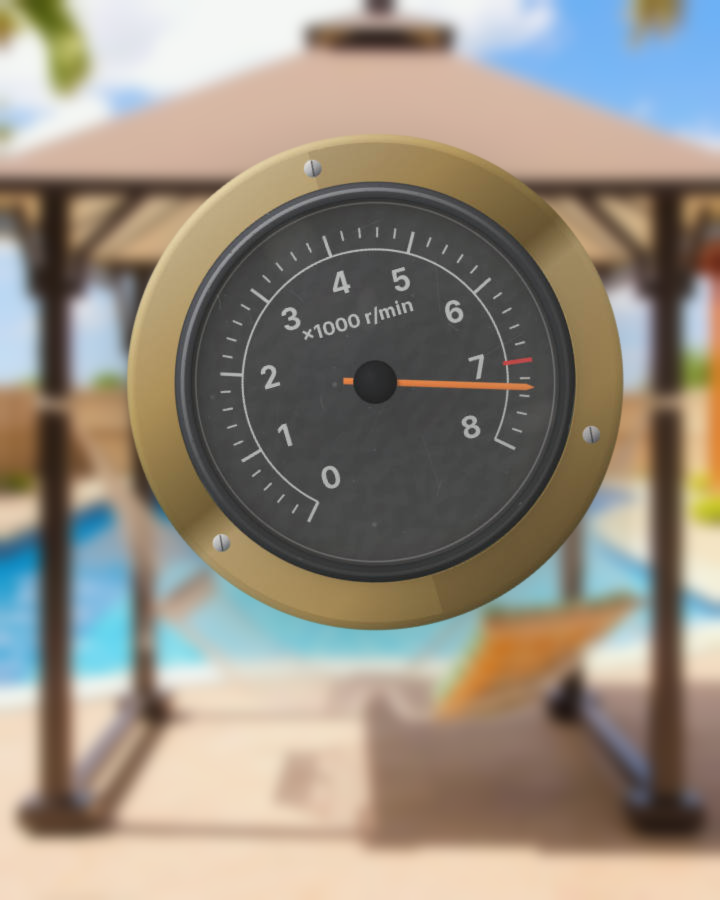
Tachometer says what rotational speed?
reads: 7300 rpm
